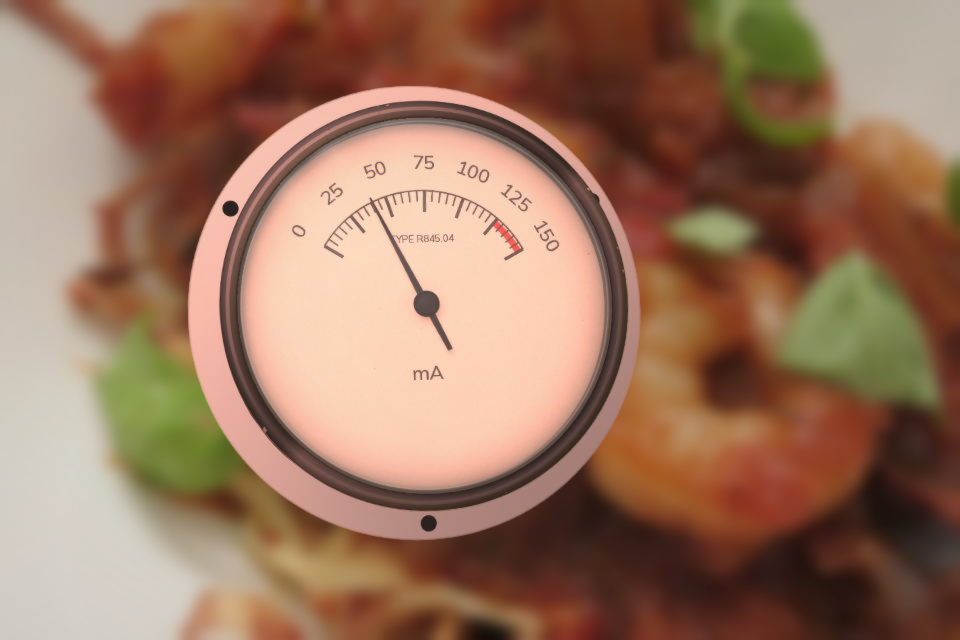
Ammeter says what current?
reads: 40 mA
